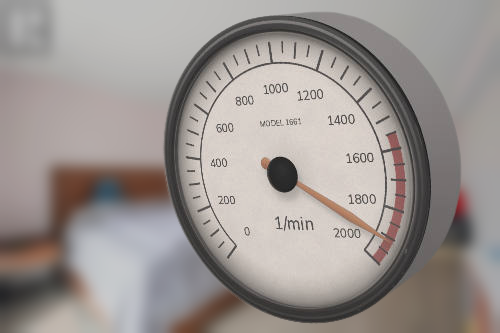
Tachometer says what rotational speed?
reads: 1900 rpm
